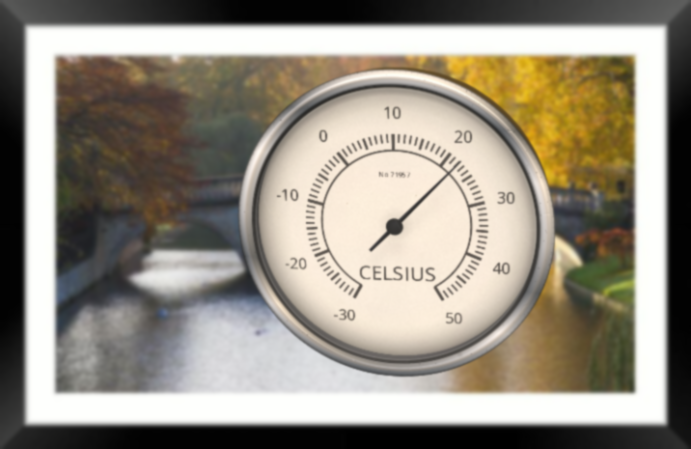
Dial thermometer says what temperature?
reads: 22 °C
